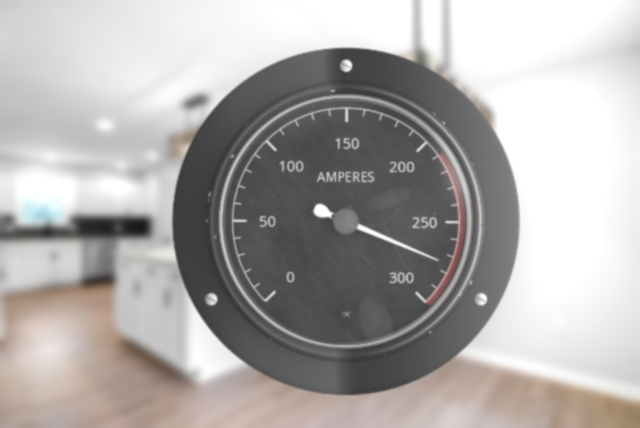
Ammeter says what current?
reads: 275 A
